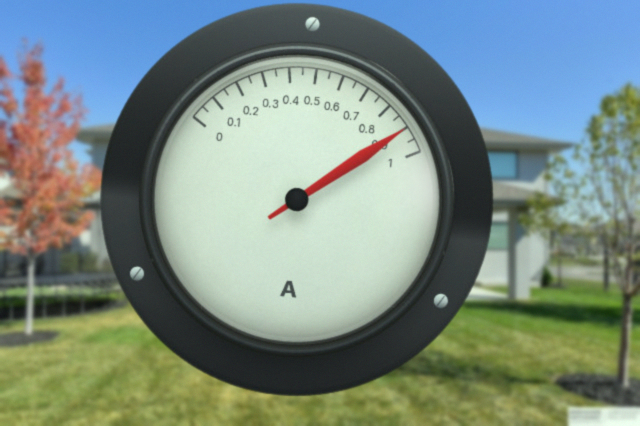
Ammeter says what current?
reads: 0.9 A
